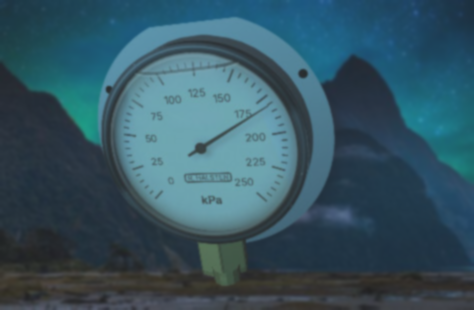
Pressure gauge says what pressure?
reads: 180 kPa
